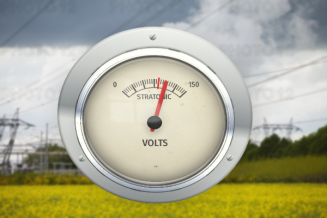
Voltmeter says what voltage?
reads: 100 V
